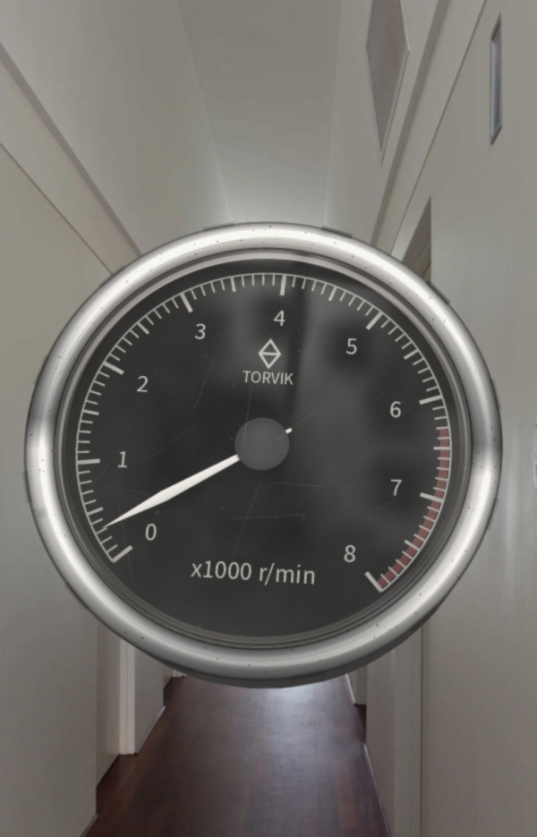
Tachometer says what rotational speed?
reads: 300 rpm
